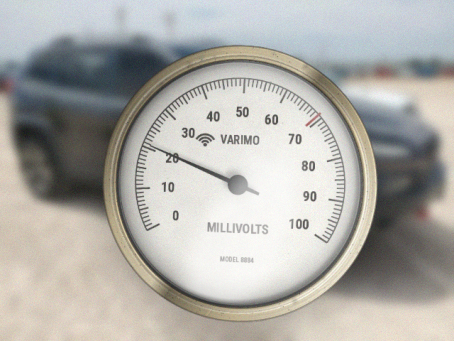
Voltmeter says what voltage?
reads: 21 mV
